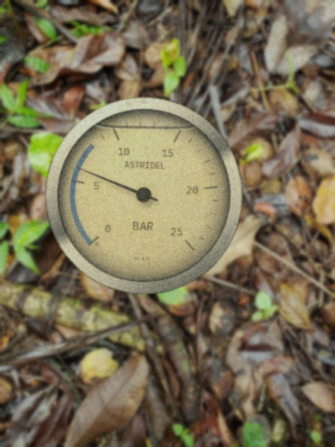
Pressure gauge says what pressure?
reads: 6 bar
